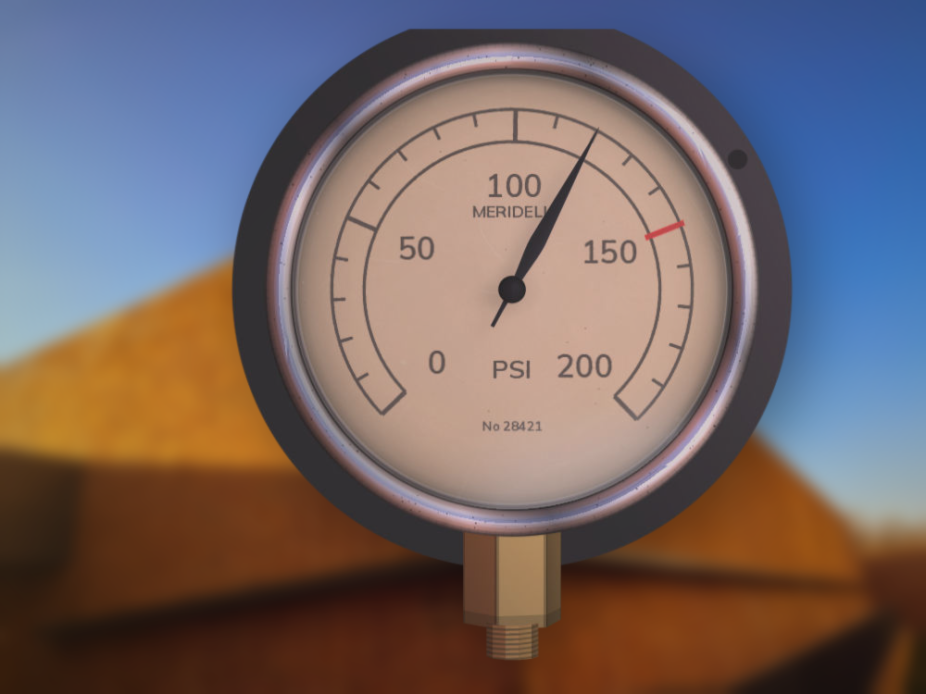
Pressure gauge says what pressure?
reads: 120 psi
